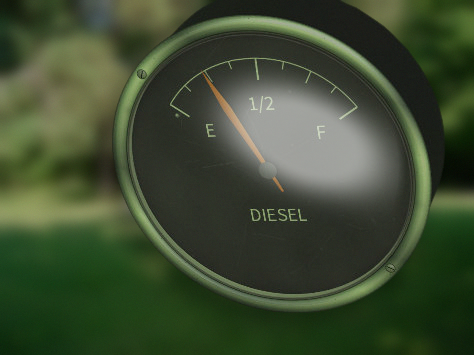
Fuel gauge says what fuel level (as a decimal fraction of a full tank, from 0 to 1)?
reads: 0.25
